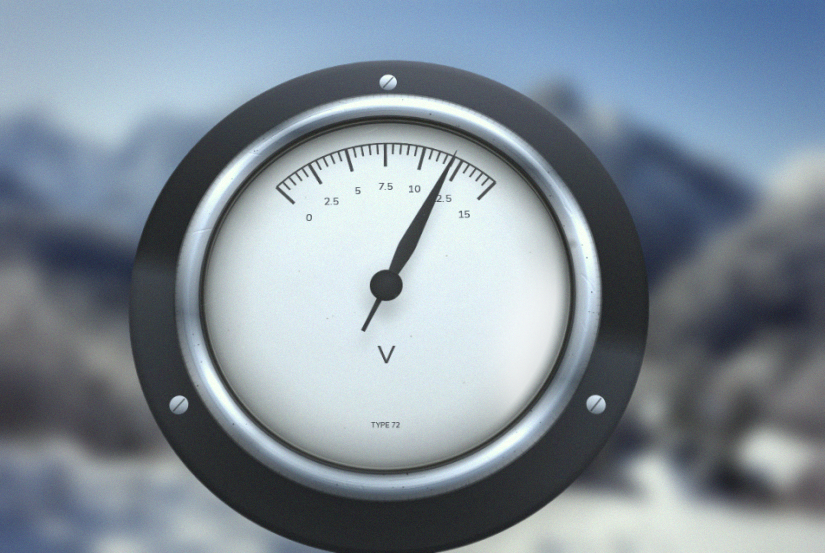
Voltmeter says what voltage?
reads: 12 V
